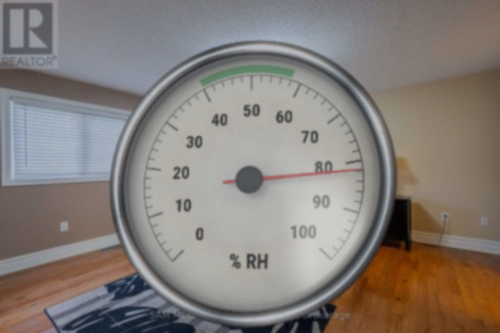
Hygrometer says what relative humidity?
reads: 82 %
